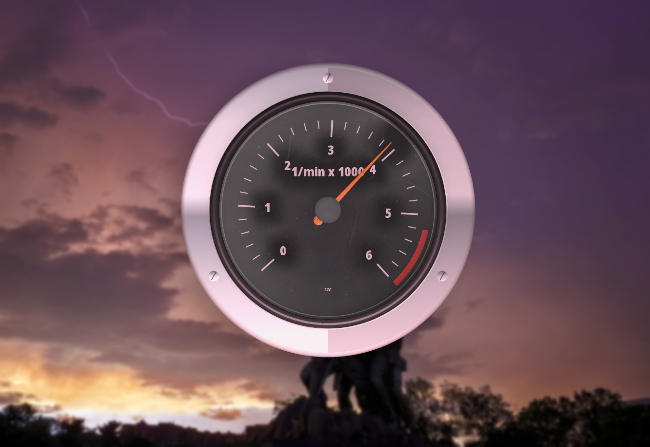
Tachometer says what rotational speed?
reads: 3900 rpm
